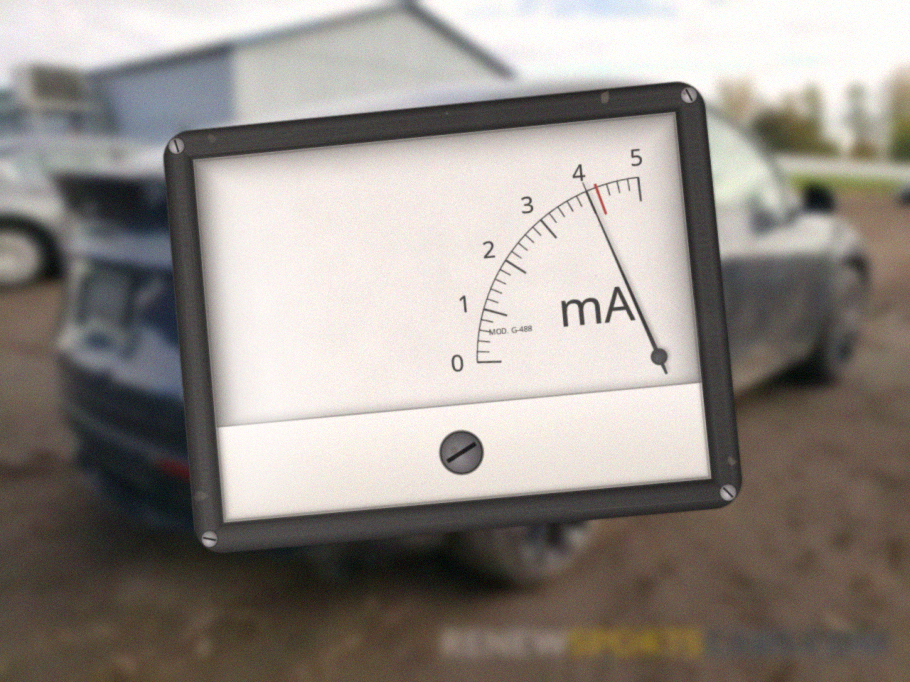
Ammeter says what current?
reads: 4 mA
